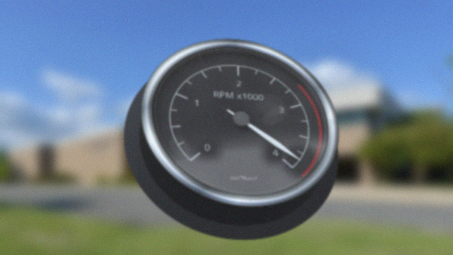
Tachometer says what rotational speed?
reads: 3875 rpm
